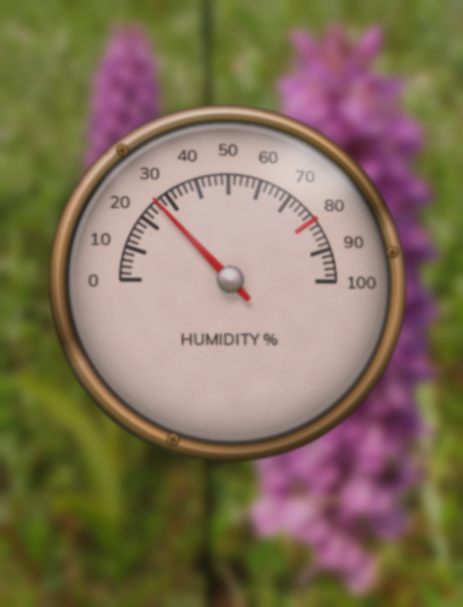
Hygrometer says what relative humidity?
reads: 26 %
